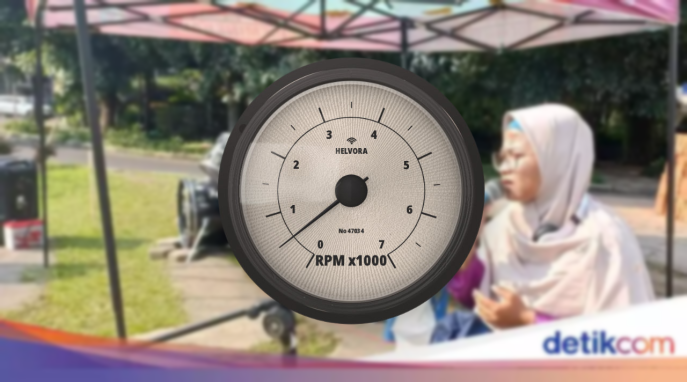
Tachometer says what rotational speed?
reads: 500 rpm
